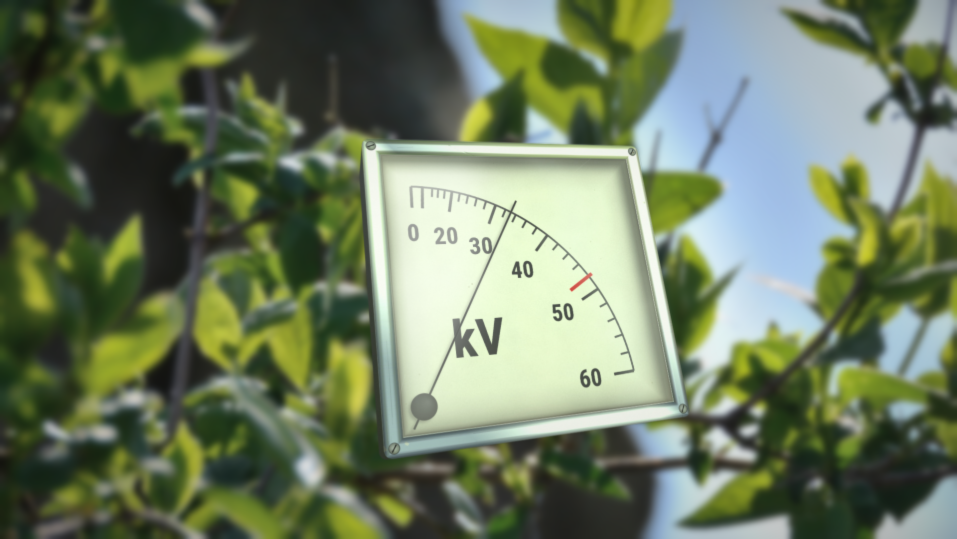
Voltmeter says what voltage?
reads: 33 kV
